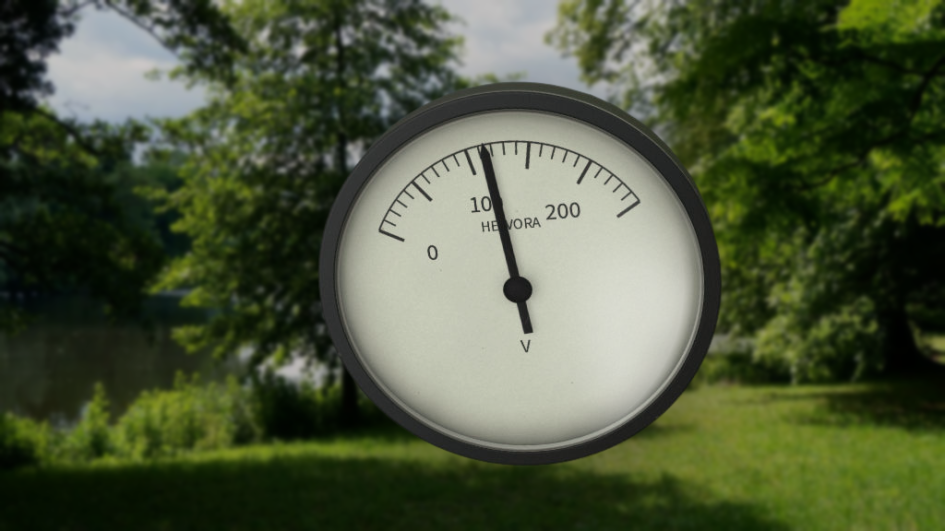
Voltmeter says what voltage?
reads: 115 V
